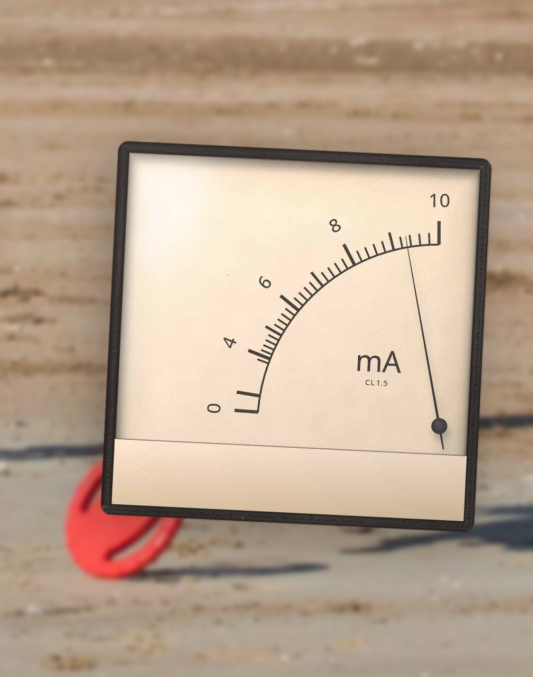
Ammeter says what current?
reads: 9.3 mA
